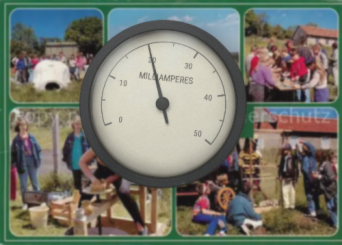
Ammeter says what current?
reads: 20 mA
